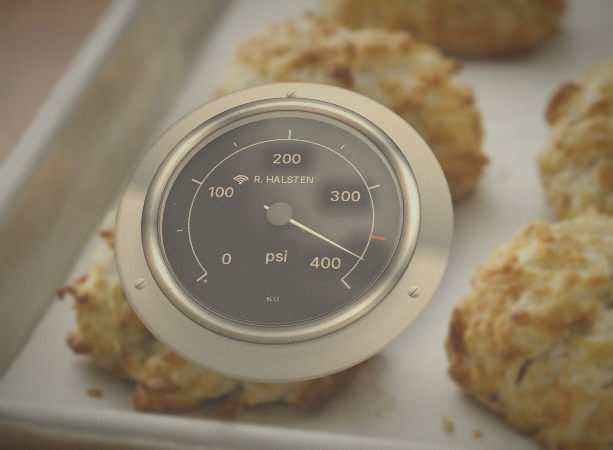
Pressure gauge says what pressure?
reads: 375 psi
